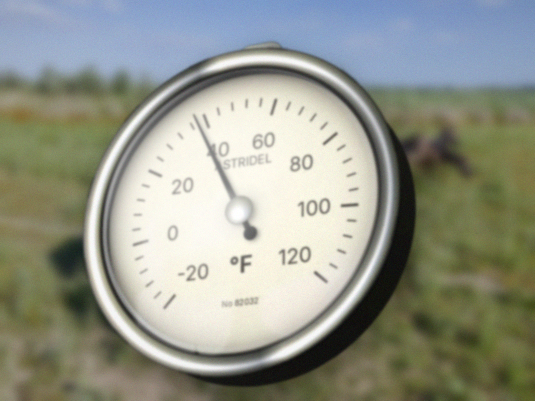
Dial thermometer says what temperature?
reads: 38 °F
